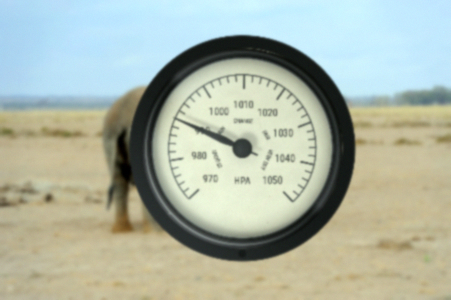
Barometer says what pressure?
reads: 990 hPa
